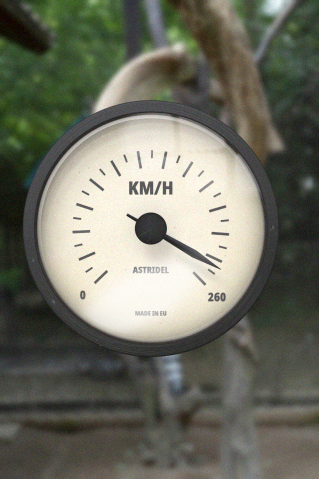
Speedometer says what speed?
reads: 245 km/h
